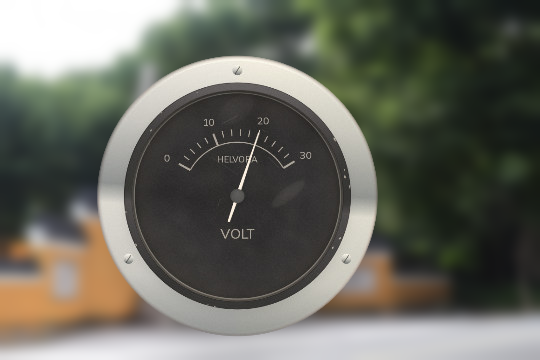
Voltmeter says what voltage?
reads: 20 V
